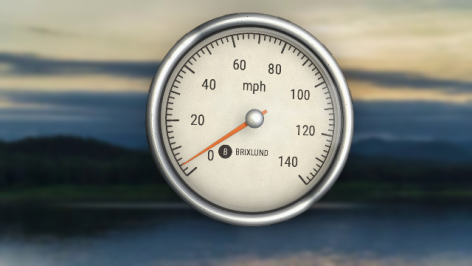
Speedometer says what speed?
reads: 4 mph
